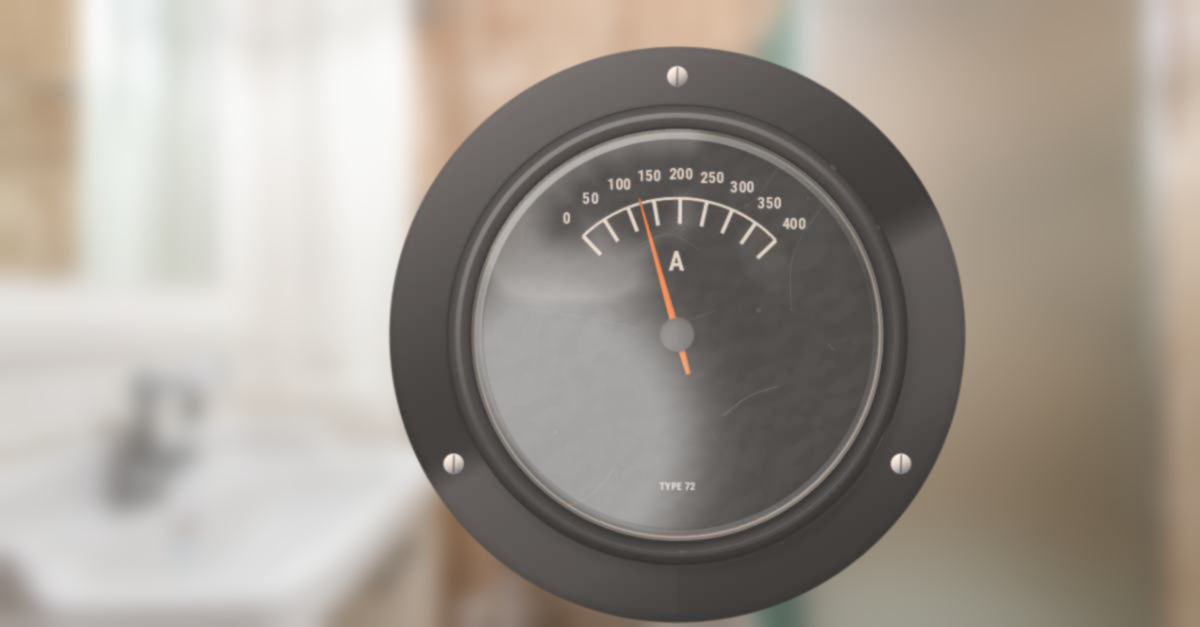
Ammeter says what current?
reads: 125 A
